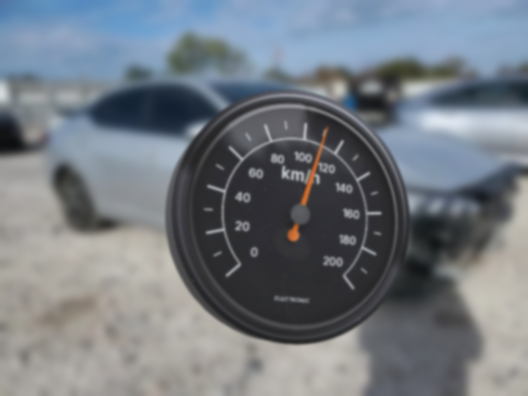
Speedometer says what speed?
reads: 110 km/h
